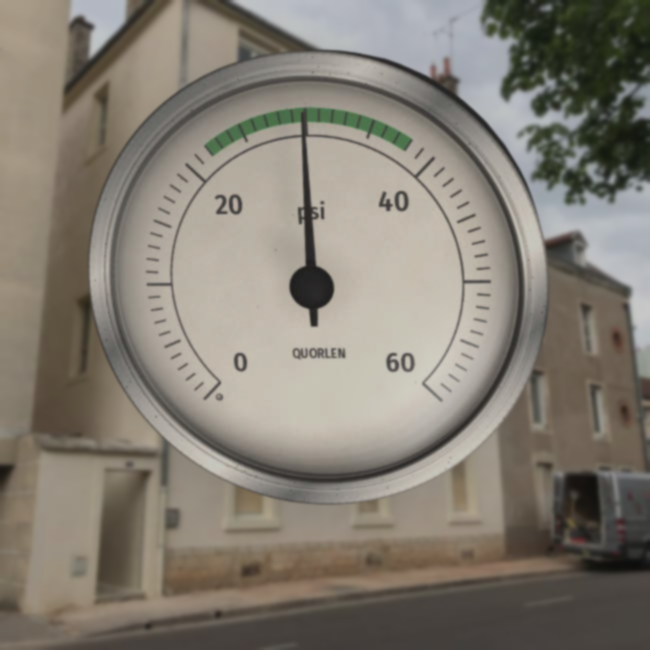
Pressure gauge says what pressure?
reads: 30 psi
